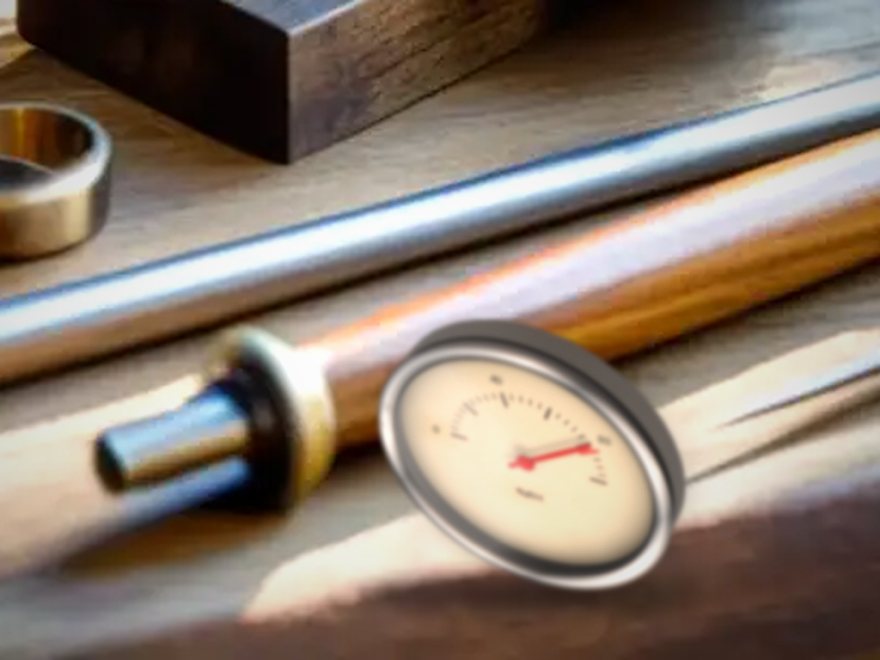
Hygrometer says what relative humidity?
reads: 80 %
